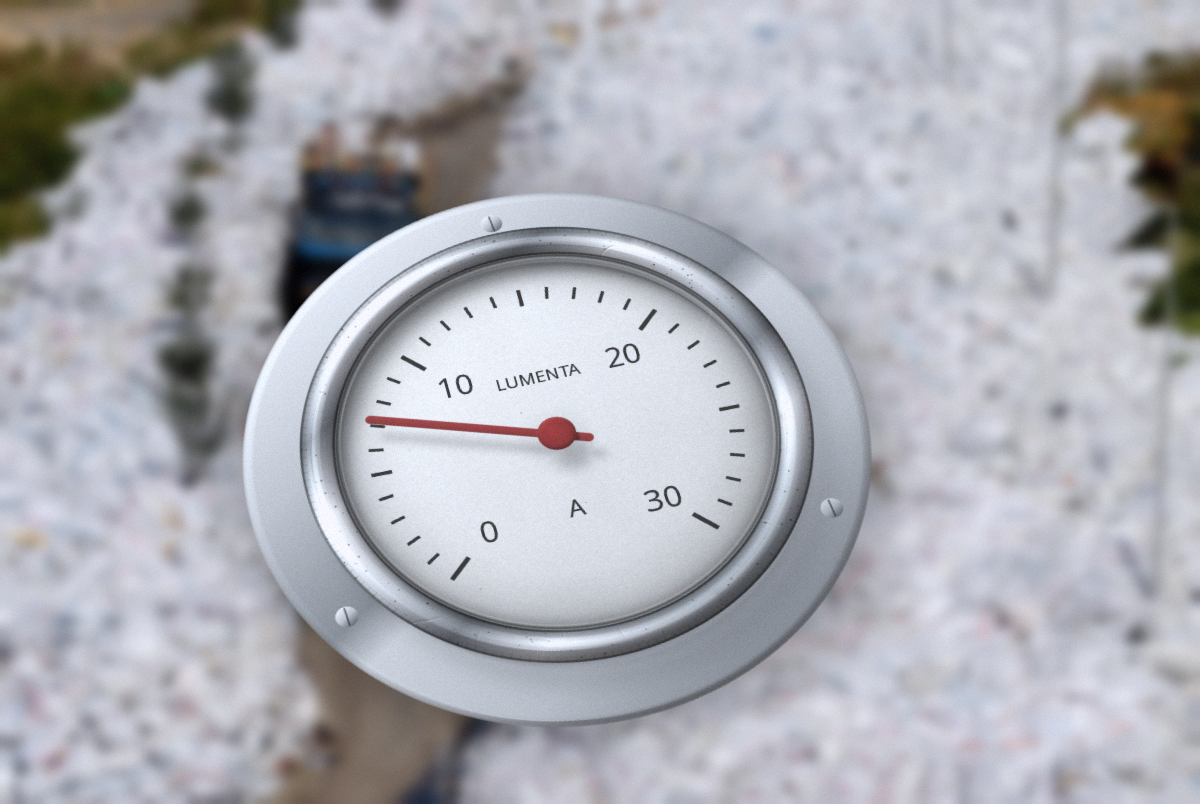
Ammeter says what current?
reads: 7 A
